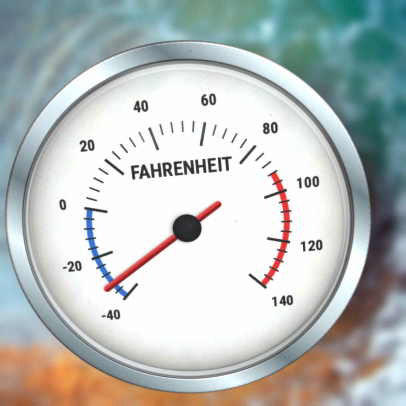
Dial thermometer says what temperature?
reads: -32 °F
